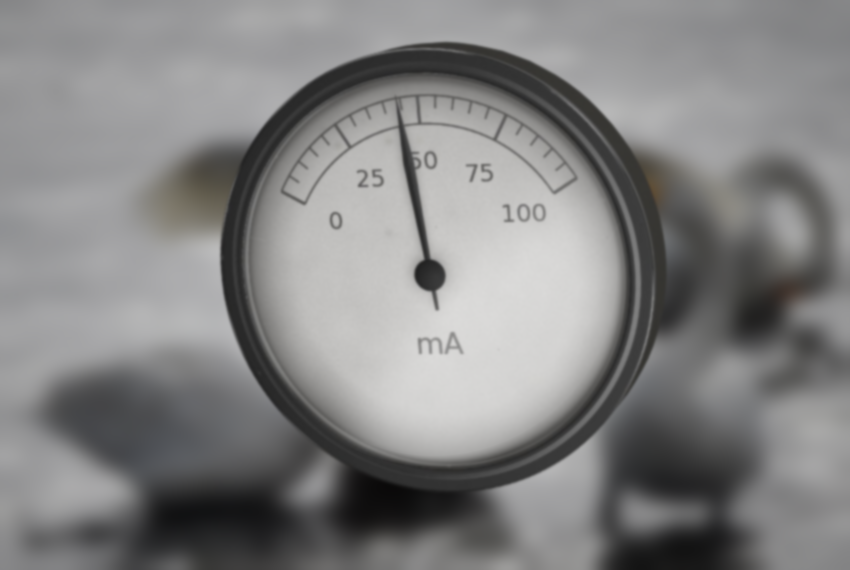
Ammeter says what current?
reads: 45 mA
